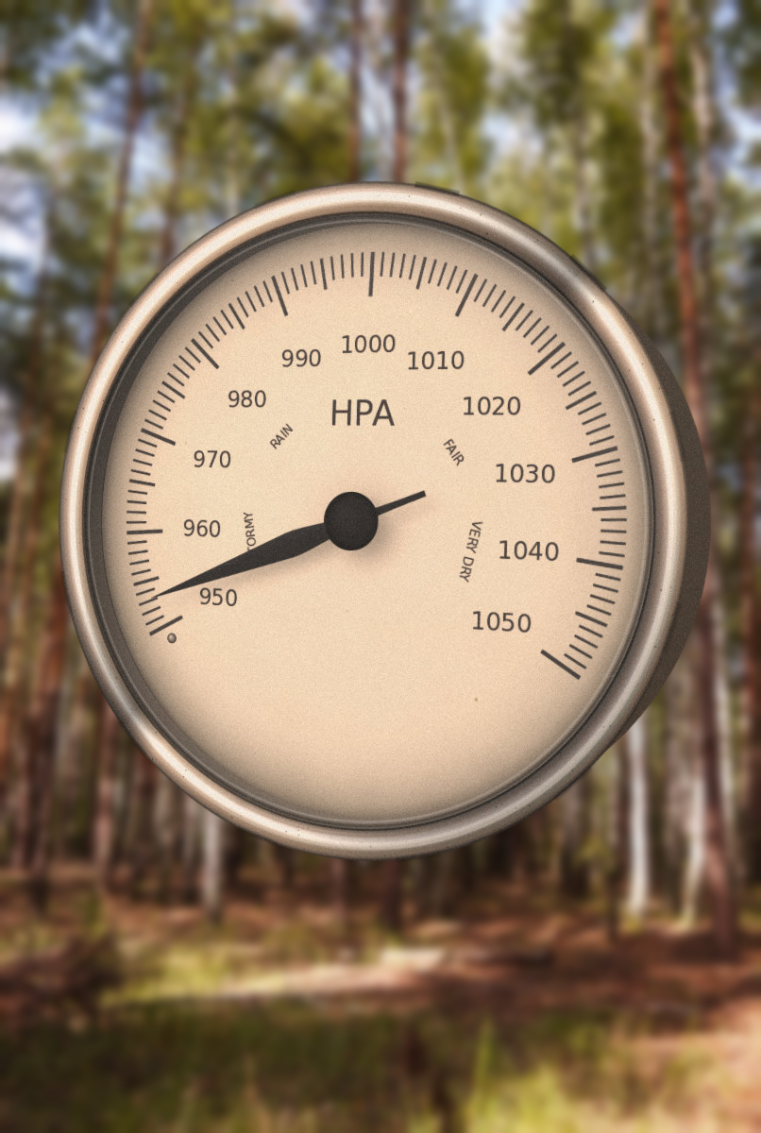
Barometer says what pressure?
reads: 953 hPa
